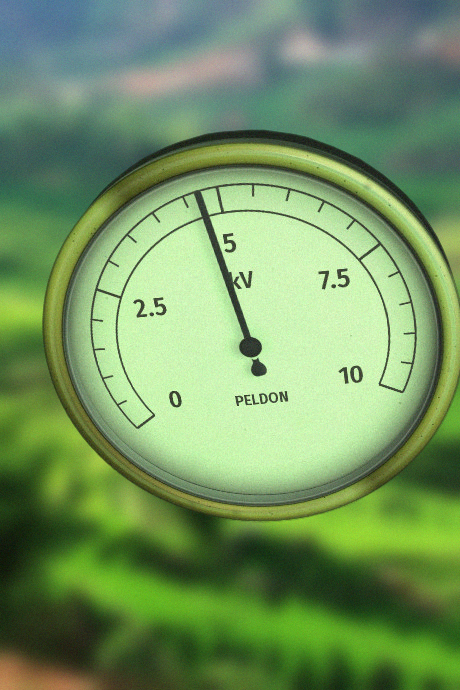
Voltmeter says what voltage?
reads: 4.75 kV
